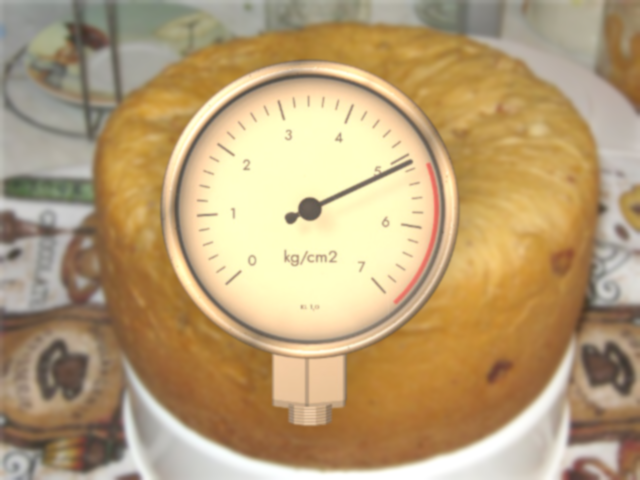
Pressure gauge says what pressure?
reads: 5.1 kg/cm²
